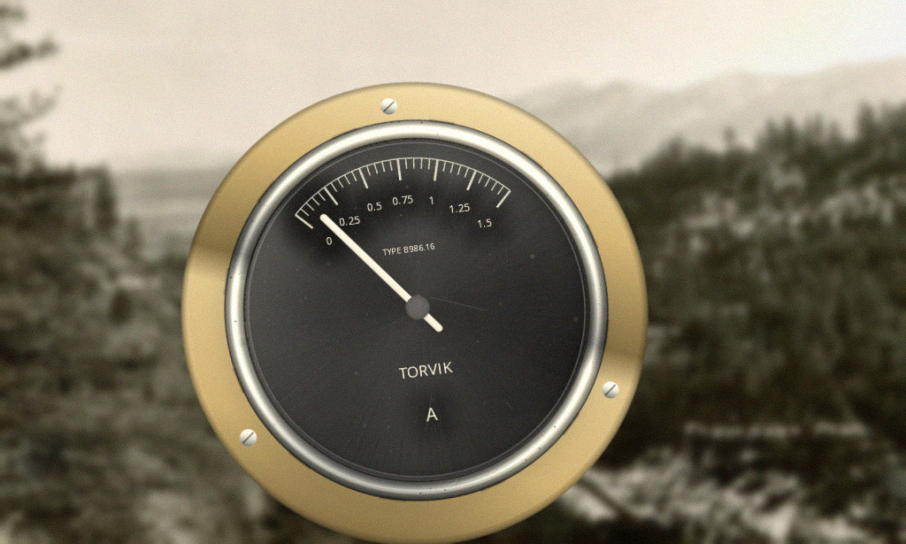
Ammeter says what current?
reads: 0.1 A
